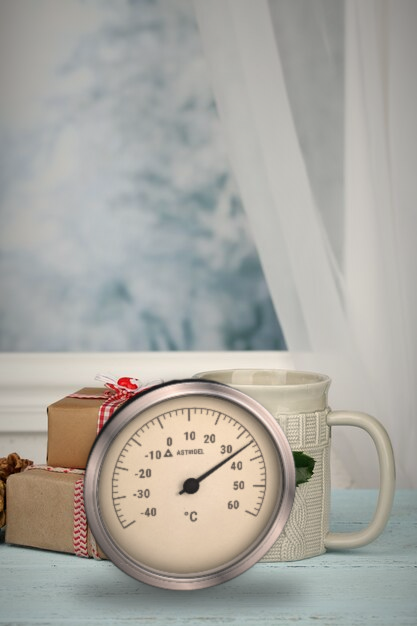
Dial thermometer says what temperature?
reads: 34 °C
